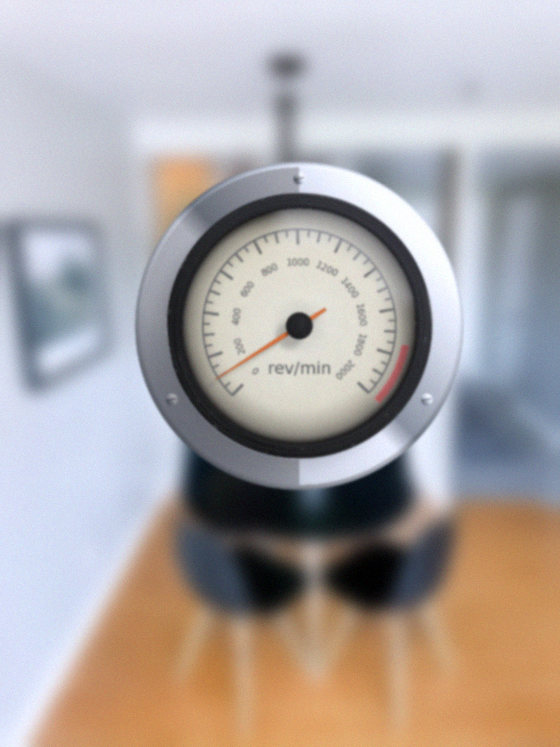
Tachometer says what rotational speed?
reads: 100 rpm
